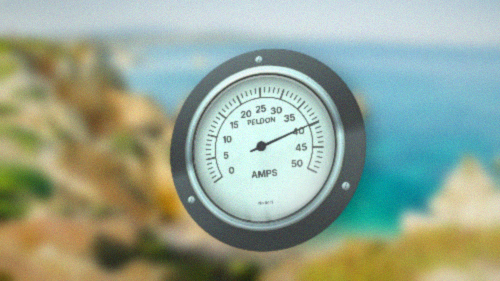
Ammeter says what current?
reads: 40 A
